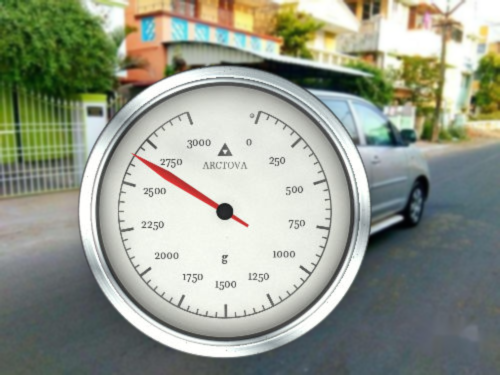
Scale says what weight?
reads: 2650 g
